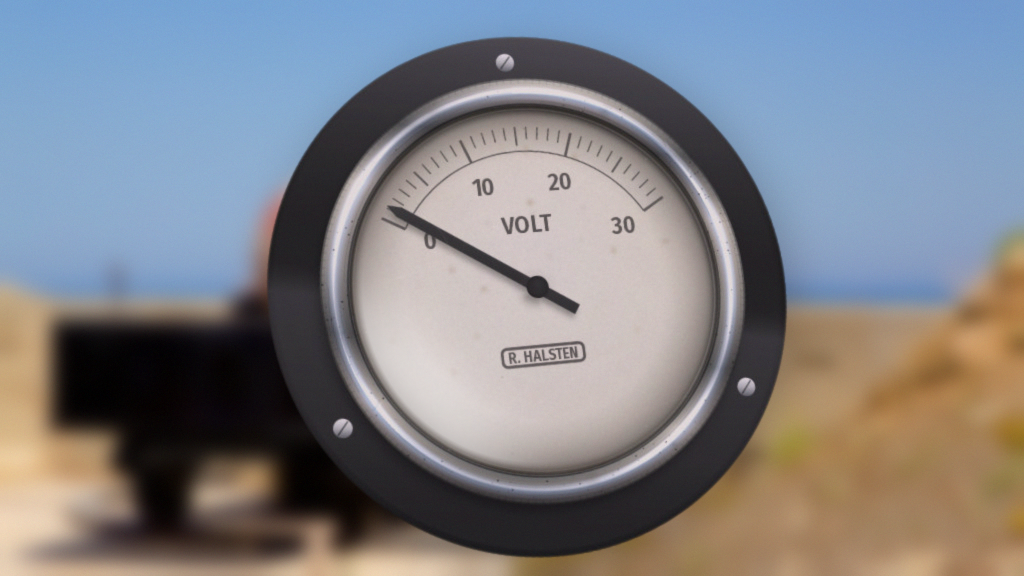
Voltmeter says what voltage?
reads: 1 V
